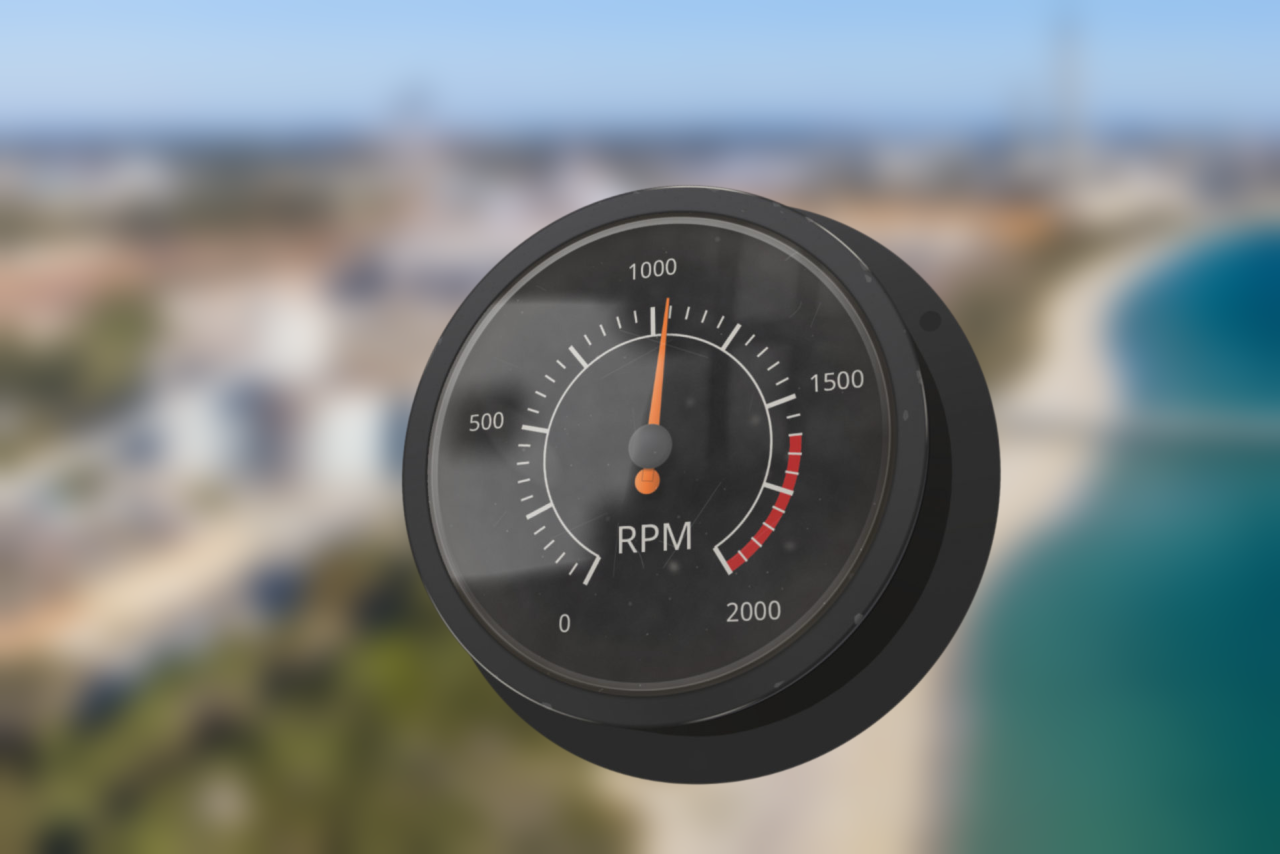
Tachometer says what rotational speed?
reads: 1050 rpm
